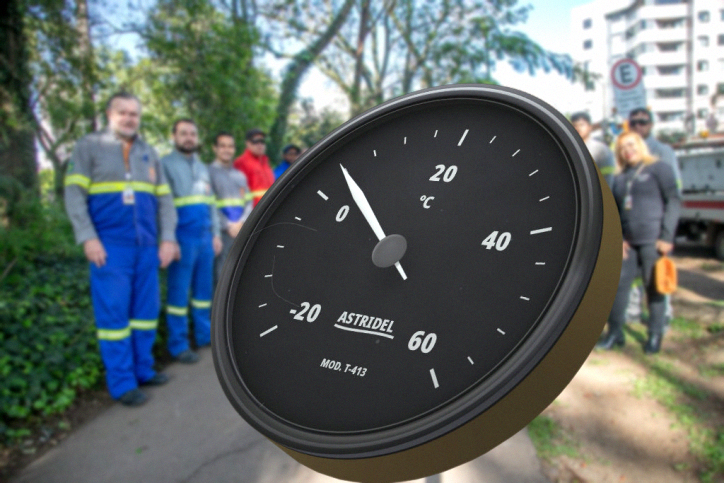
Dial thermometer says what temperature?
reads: 4 °C
